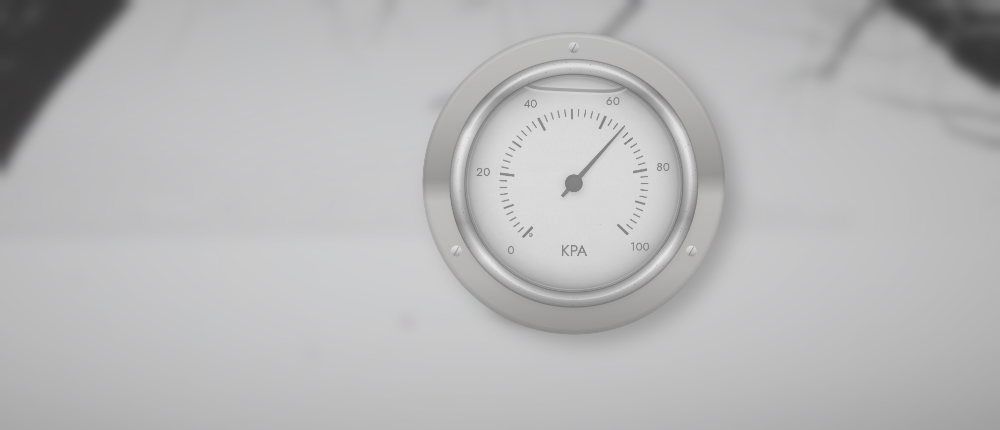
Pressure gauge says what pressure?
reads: 66 kPa
